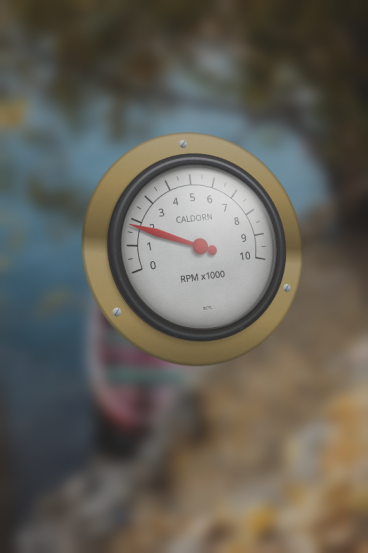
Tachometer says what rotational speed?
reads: 1750 rpm
